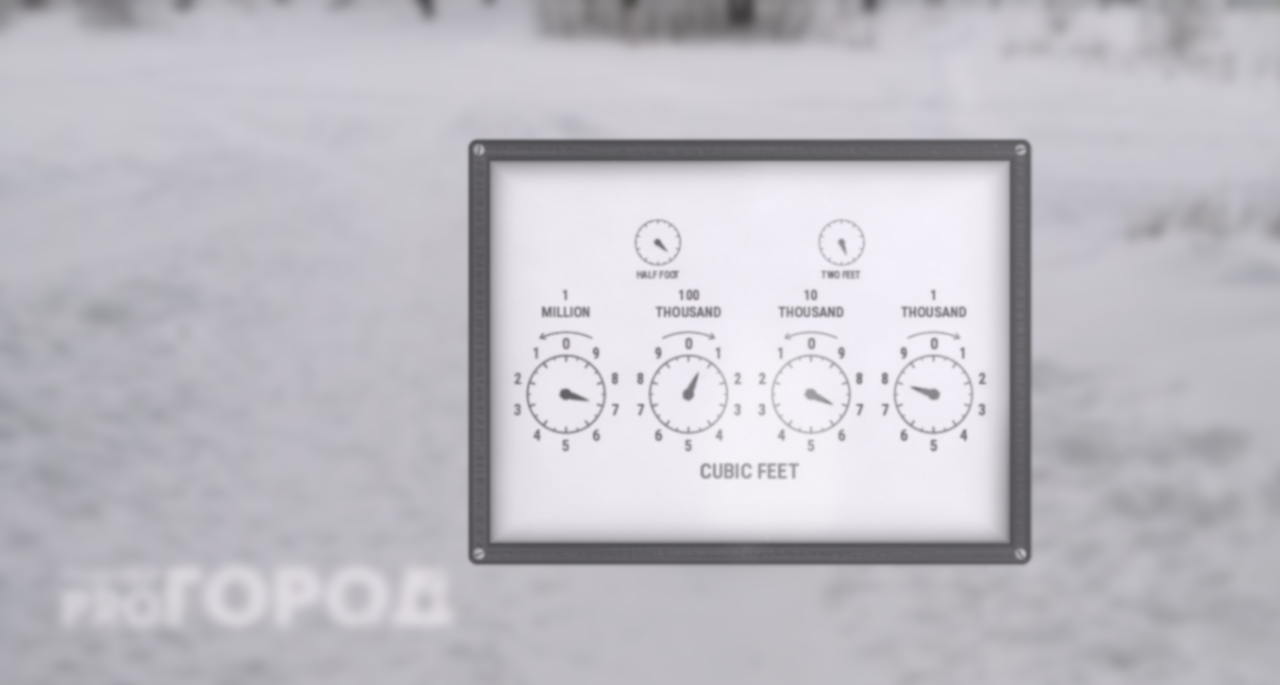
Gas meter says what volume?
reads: 706800 ft³
